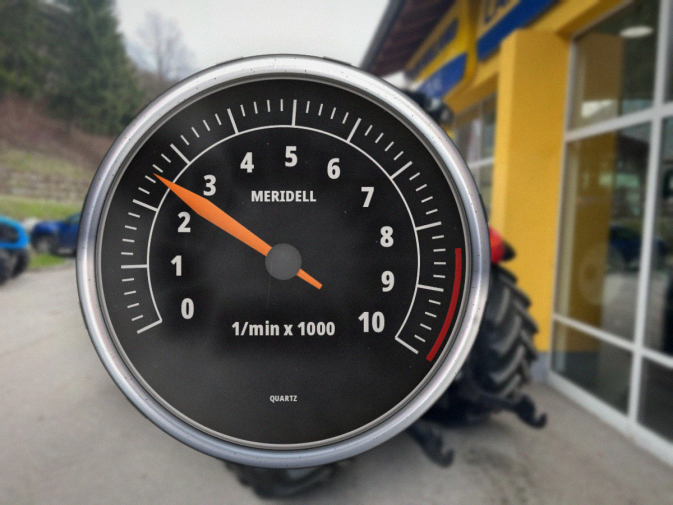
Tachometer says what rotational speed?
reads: 2500 rpm
